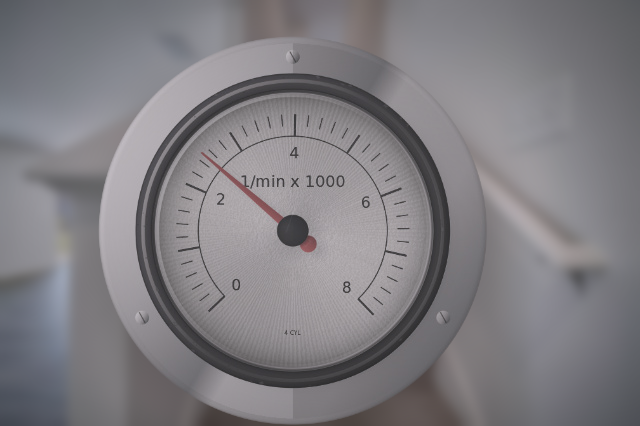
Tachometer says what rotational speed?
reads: 2500 rpm
